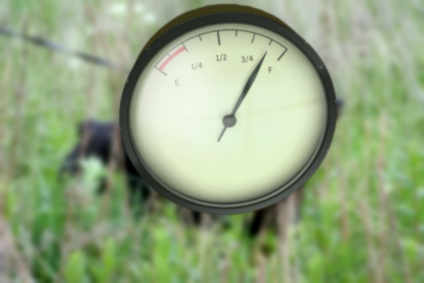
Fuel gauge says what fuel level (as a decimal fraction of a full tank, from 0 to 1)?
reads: 0.875
